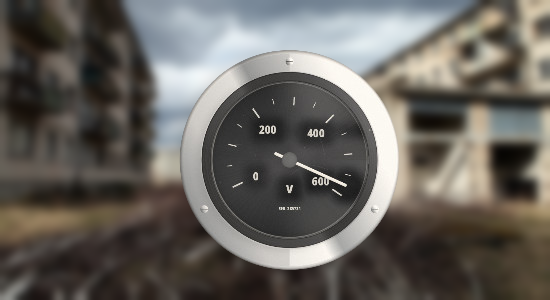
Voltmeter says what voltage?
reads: 575 V
